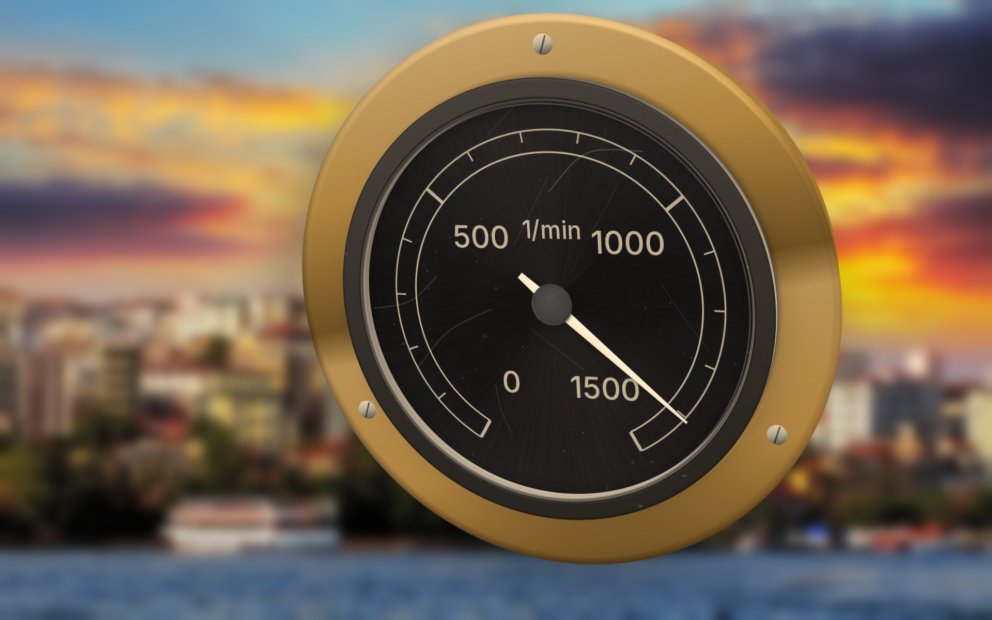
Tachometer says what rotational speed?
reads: 1400 rpm
